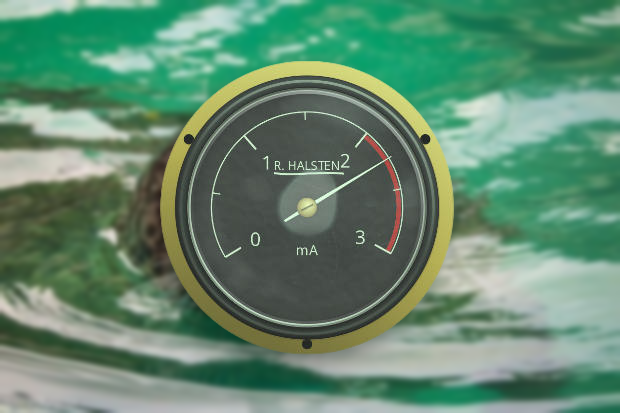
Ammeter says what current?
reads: 2.25 mA
